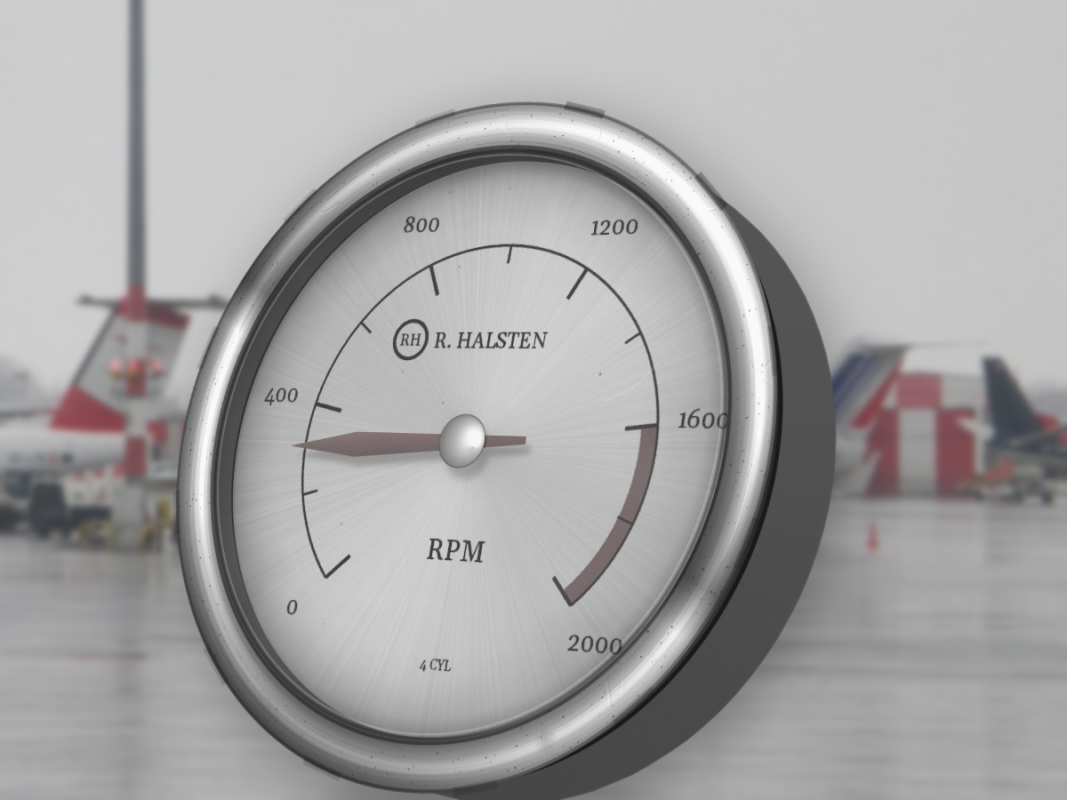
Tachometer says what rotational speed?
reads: 300 rpm
